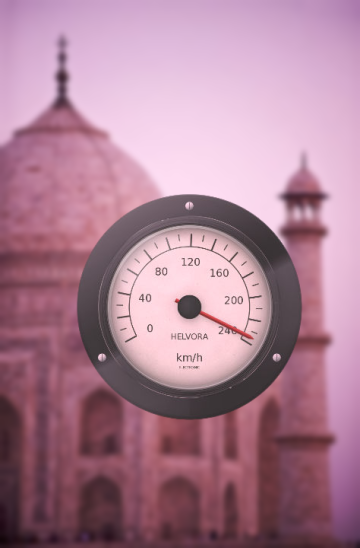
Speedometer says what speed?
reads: 235 km/h
